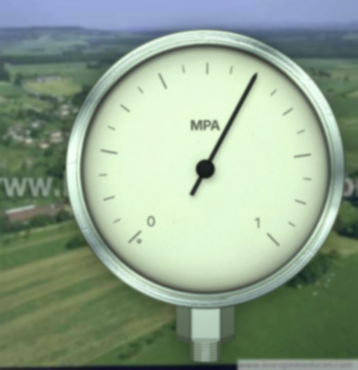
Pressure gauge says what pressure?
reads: 0.6 MPa
